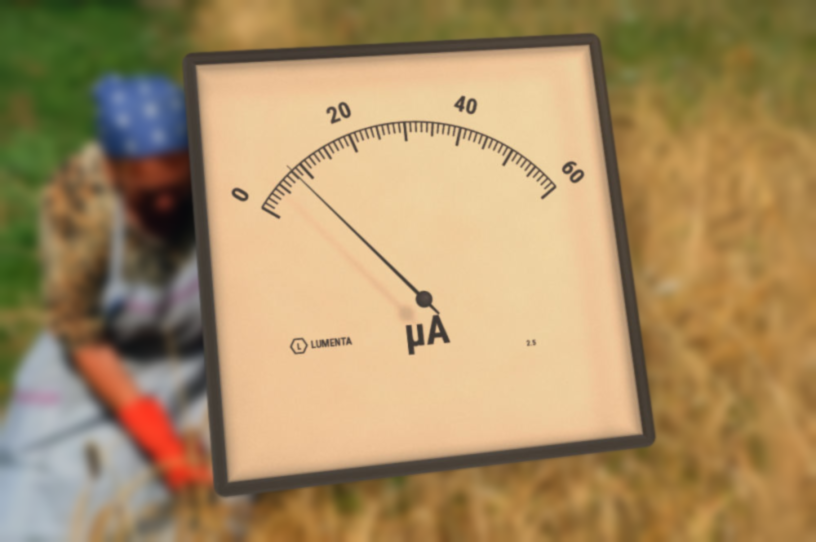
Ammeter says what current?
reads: 8 µA
